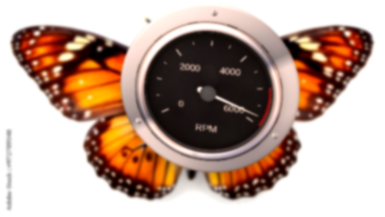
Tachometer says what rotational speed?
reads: 5750 rpm
